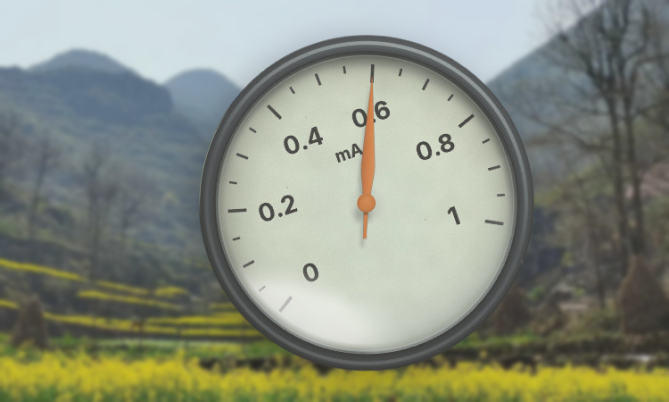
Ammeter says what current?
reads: 0.6 mA
